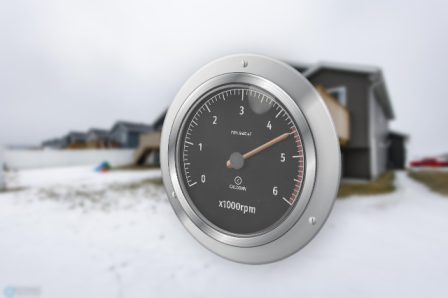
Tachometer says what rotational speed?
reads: 4500 rpm
